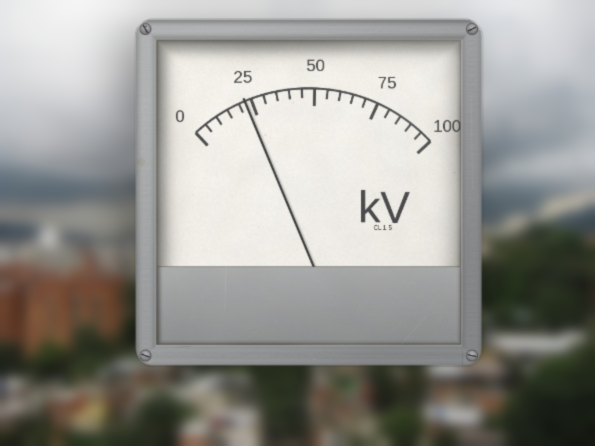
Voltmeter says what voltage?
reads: 22.5 kV
